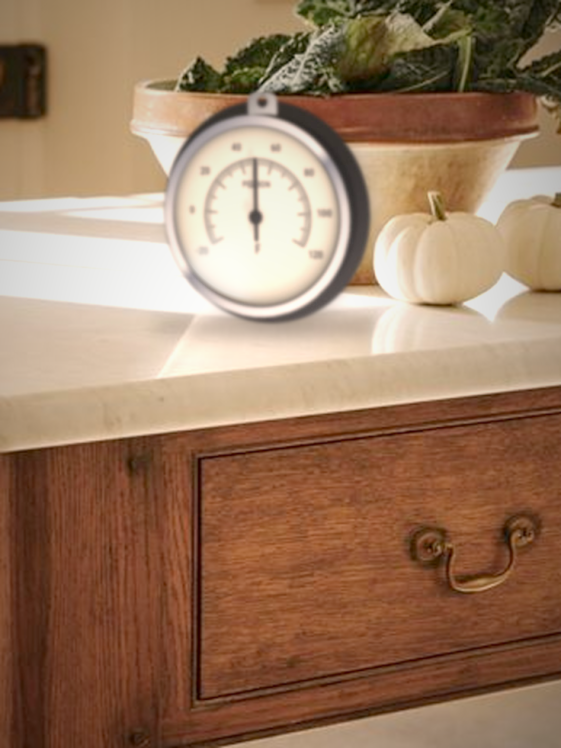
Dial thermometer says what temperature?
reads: 50 °F
